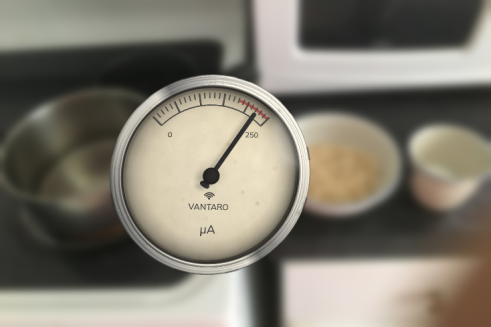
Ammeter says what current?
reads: 220 µA
